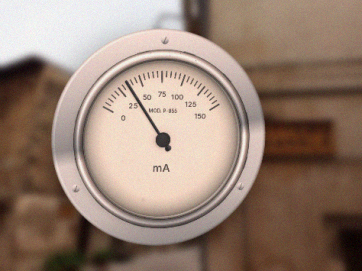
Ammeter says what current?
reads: 35 mA
